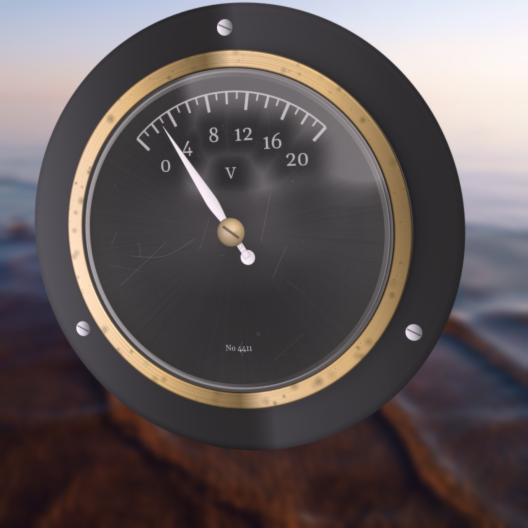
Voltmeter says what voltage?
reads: 3 V
